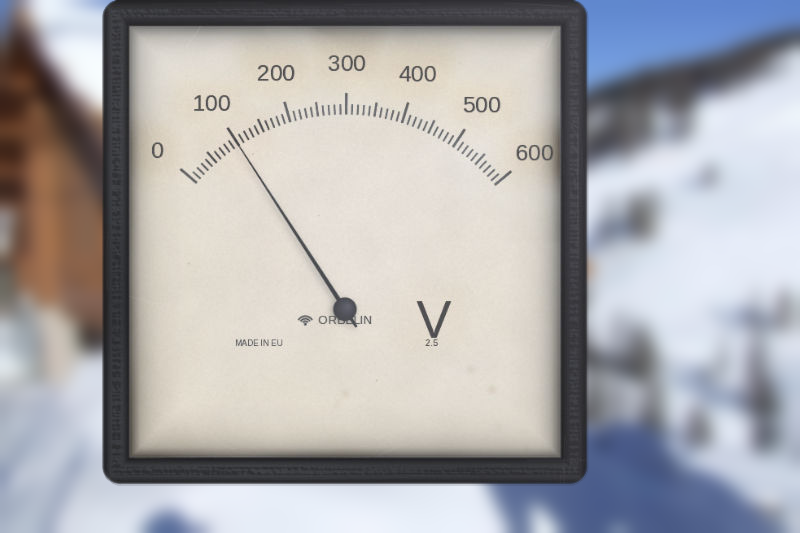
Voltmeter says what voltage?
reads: 100 V
